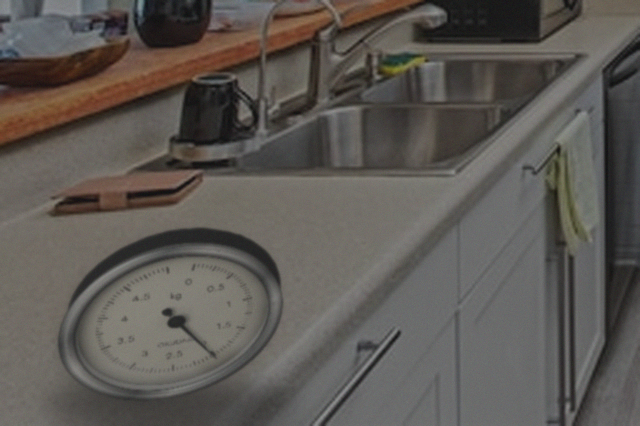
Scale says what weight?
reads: 2 kg
